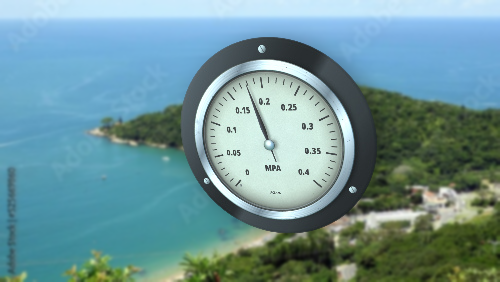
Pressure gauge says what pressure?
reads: 0.18 MPa
